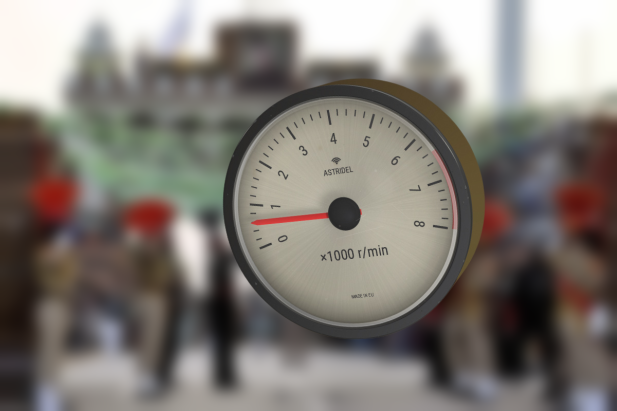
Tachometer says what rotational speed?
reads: 600 rpm
